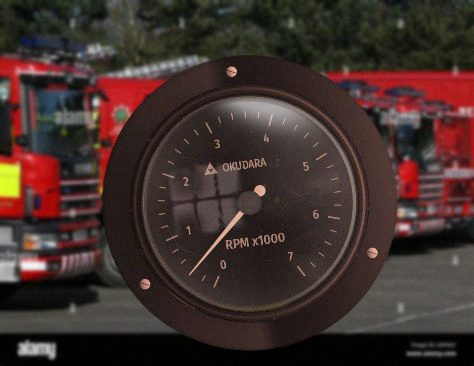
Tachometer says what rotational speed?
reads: 400 rpm
